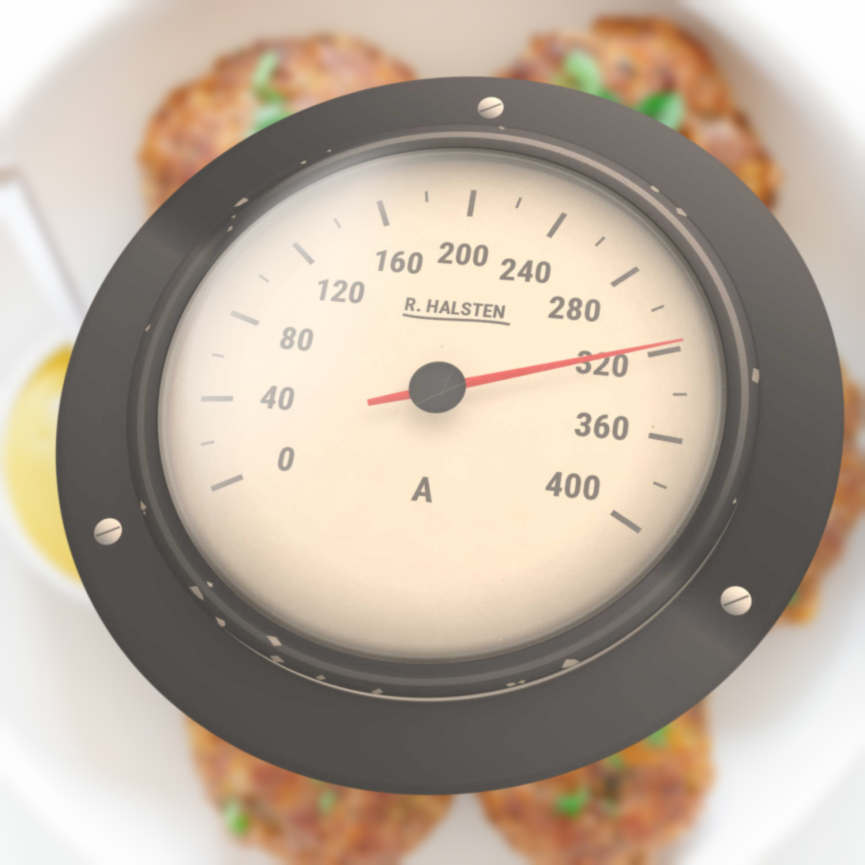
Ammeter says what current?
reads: 320 A
